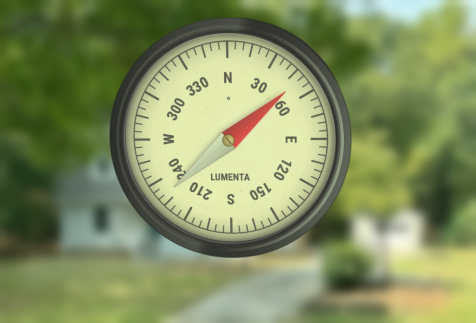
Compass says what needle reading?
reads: 50 °
